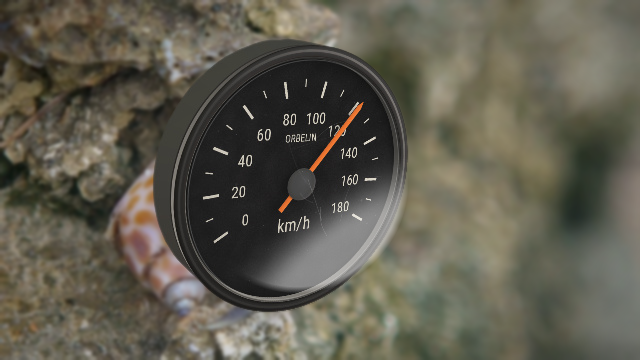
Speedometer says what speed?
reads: 120 km/h
